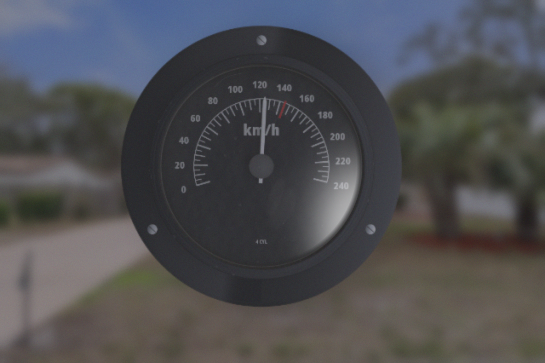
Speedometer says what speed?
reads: 125 km/h
